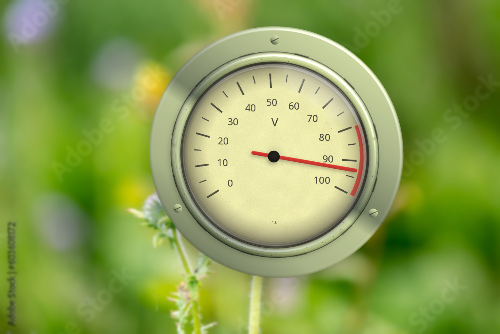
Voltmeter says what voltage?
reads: 92.5 V
